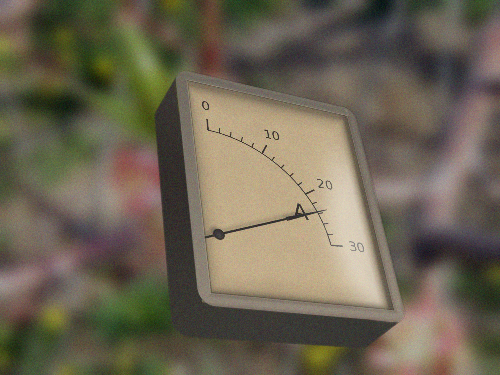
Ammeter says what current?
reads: 24 A
